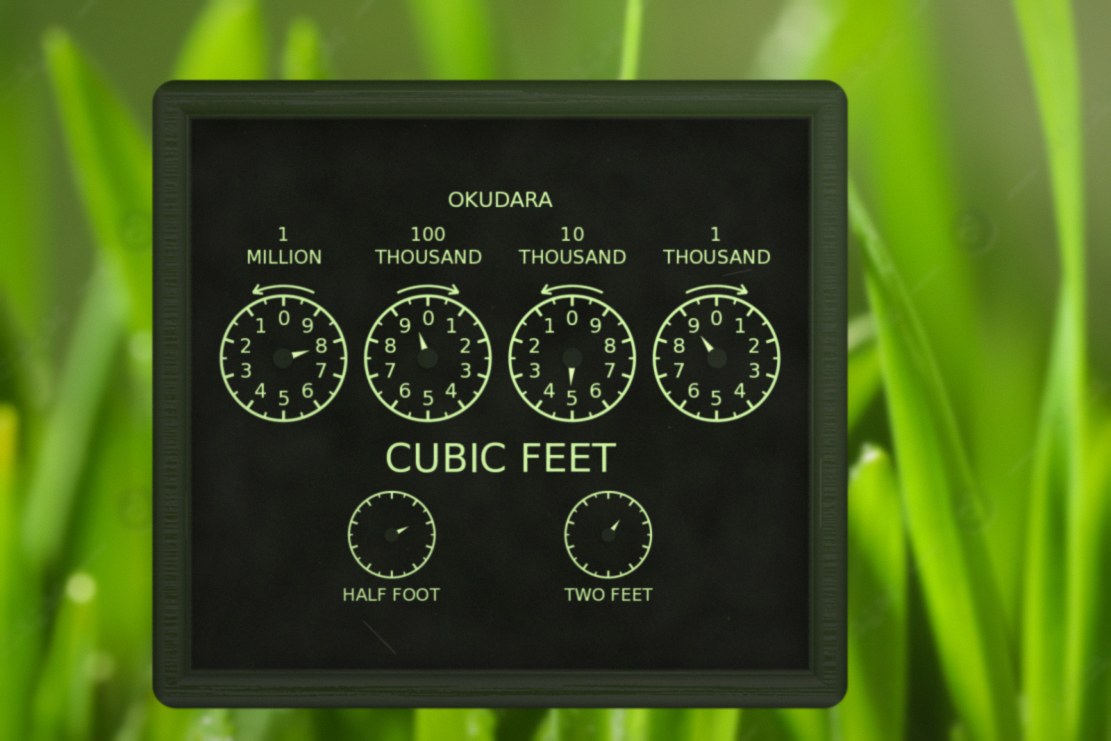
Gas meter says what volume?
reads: 794900 ft³
